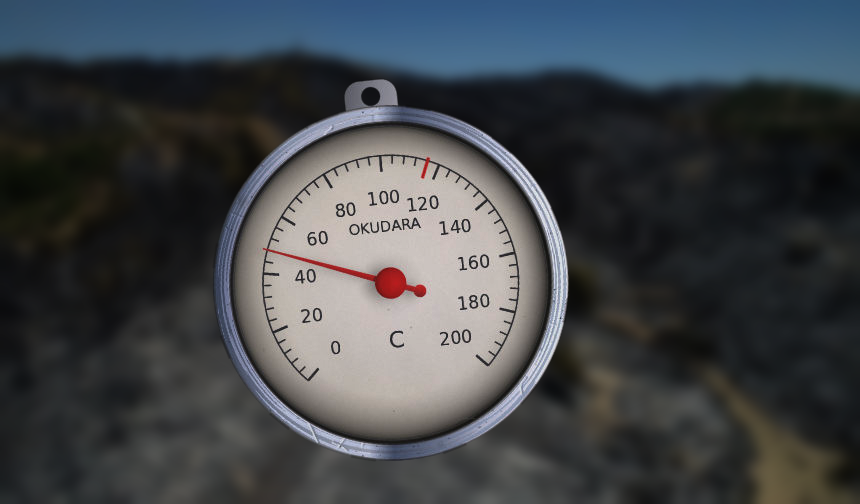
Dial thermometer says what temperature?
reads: 48 °C
